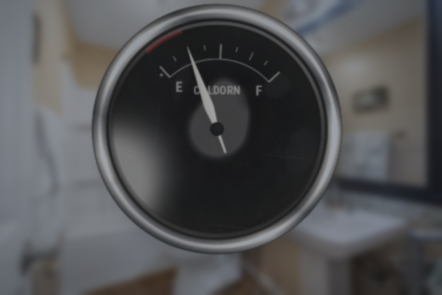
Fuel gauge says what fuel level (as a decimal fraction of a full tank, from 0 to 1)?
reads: 0.25
